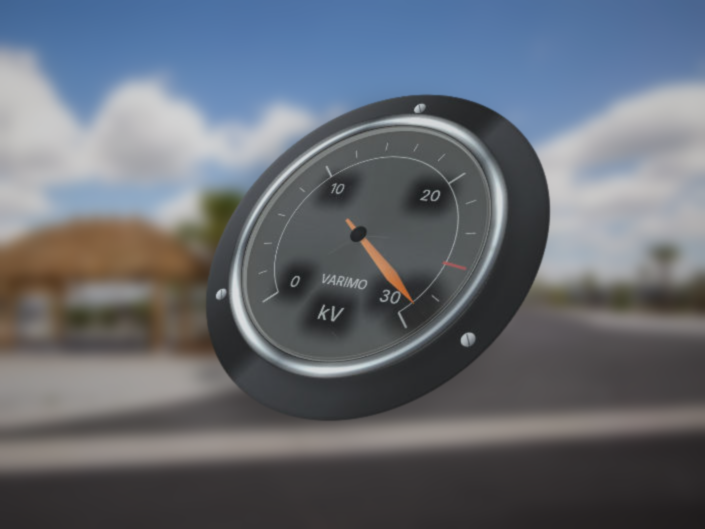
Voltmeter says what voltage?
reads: 29 kV
